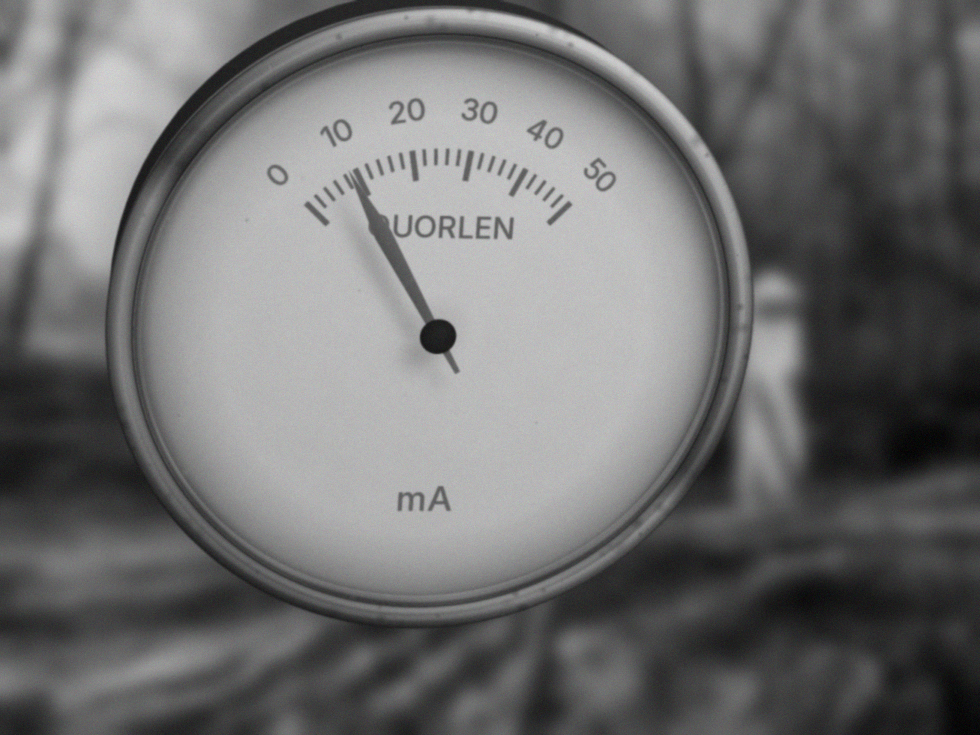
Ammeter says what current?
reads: 9 mA
